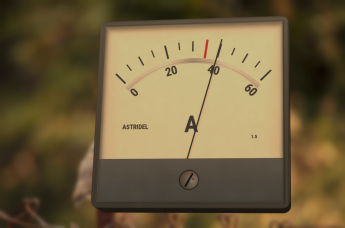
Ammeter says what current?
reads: 40 A
